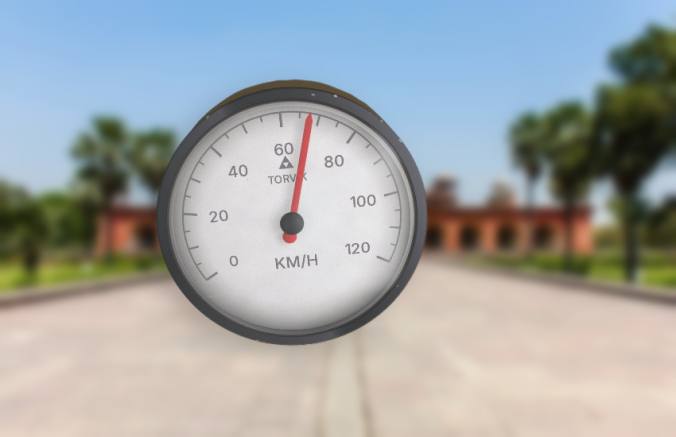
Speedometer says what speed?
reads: 67.5 km/h
